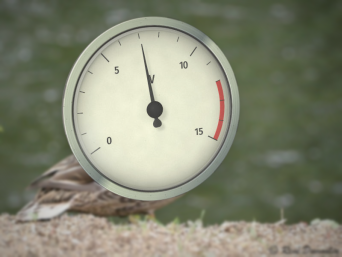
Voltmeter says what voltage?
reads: 7 V
